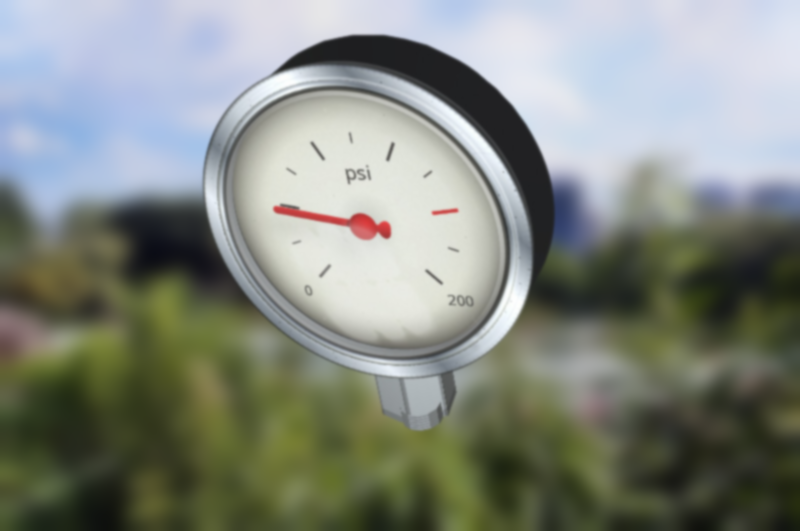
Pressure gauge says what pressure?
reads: 40 psi
